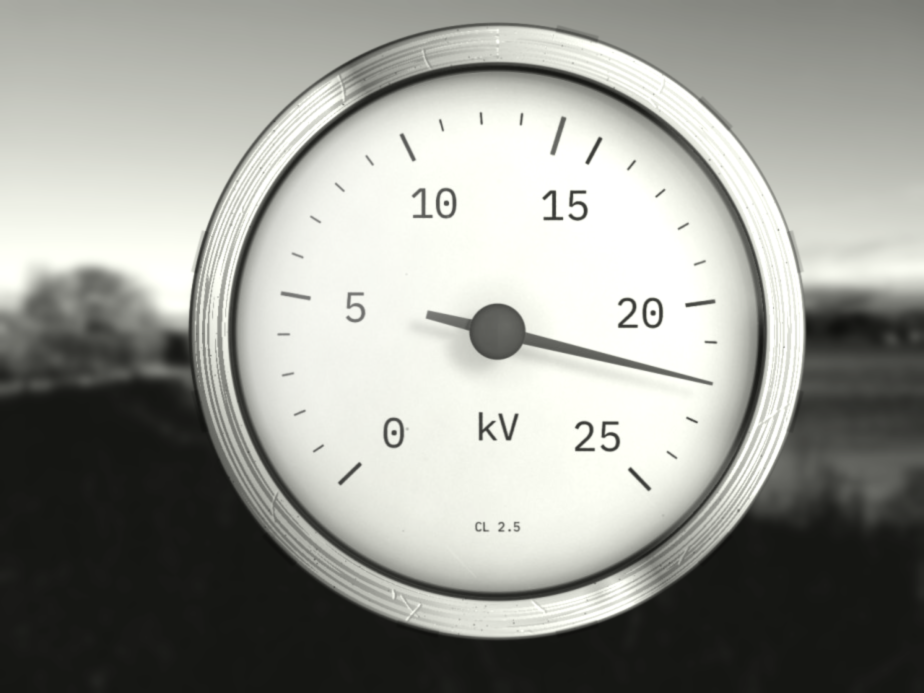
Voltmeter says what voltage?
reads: 22 kV
